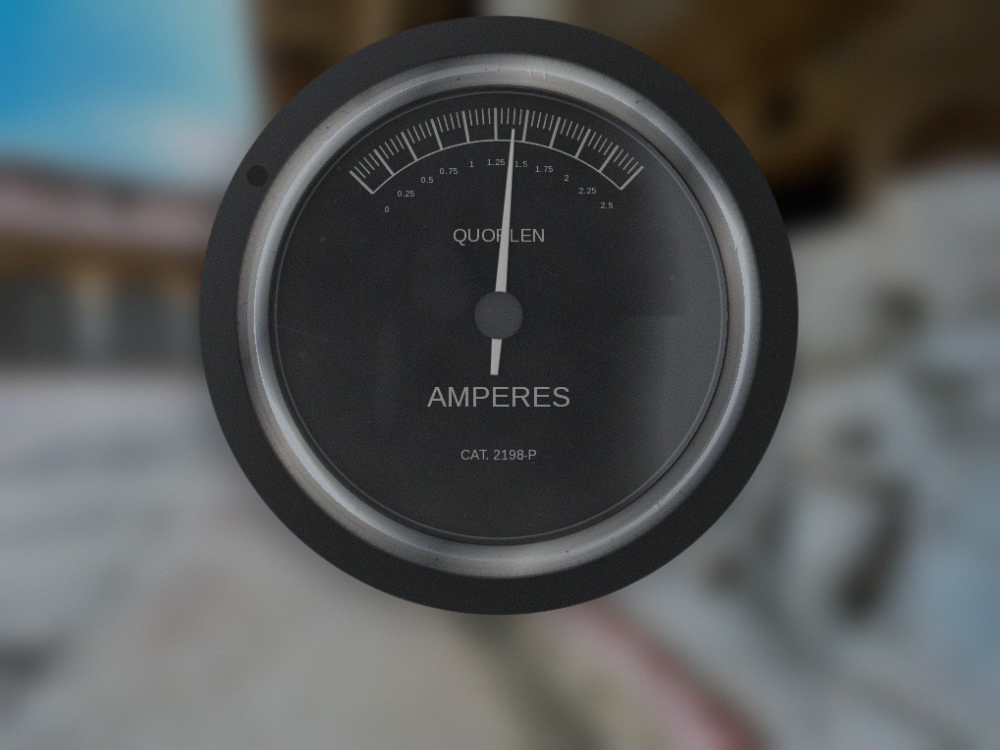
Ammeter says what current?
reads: 1.4 A
